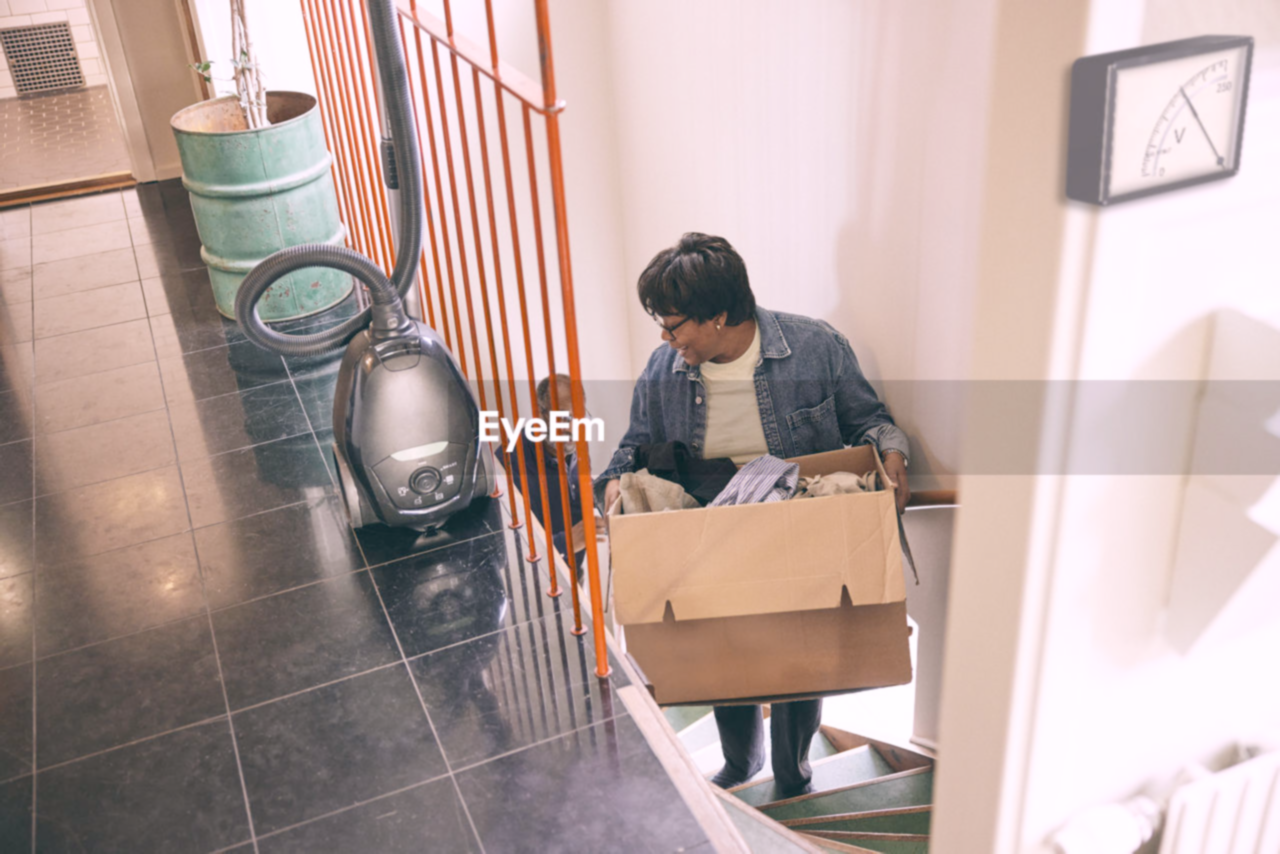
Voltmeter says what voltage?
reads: 150 V
